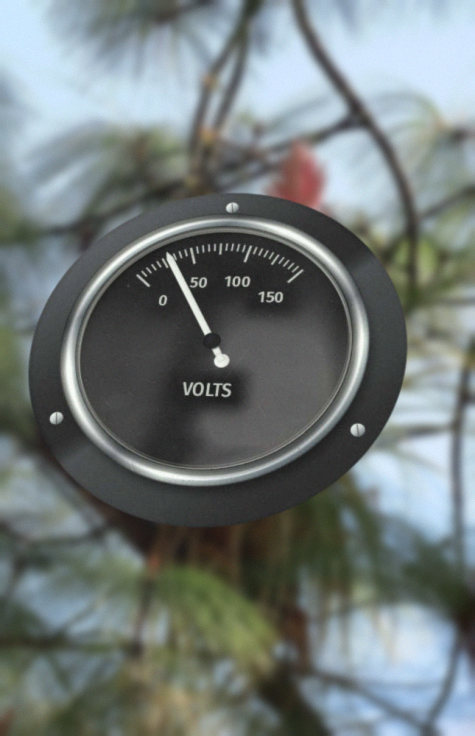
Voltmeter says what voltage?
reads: 30 V
